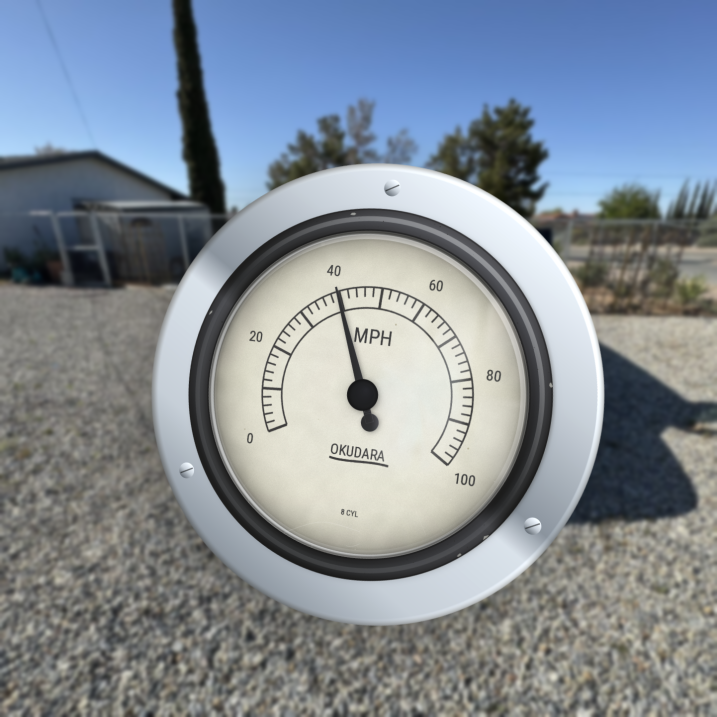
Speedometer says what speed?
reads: 40 mph
